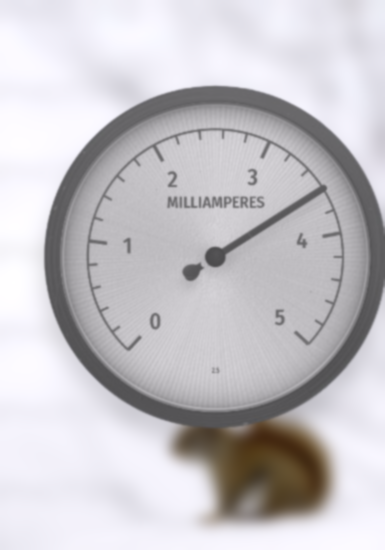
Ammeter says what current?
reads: 3.6 mA
